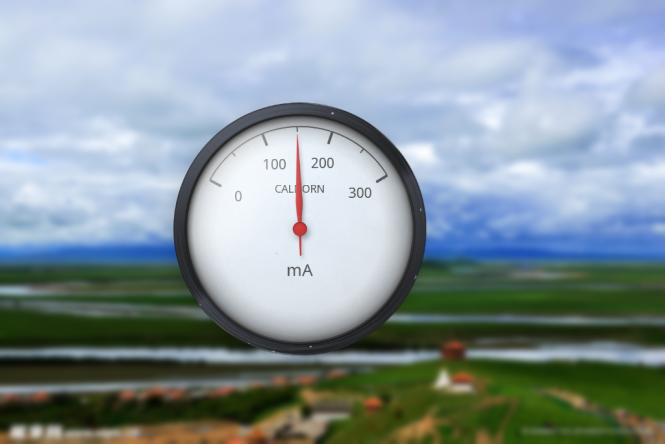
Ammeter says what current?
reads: 150 mA
